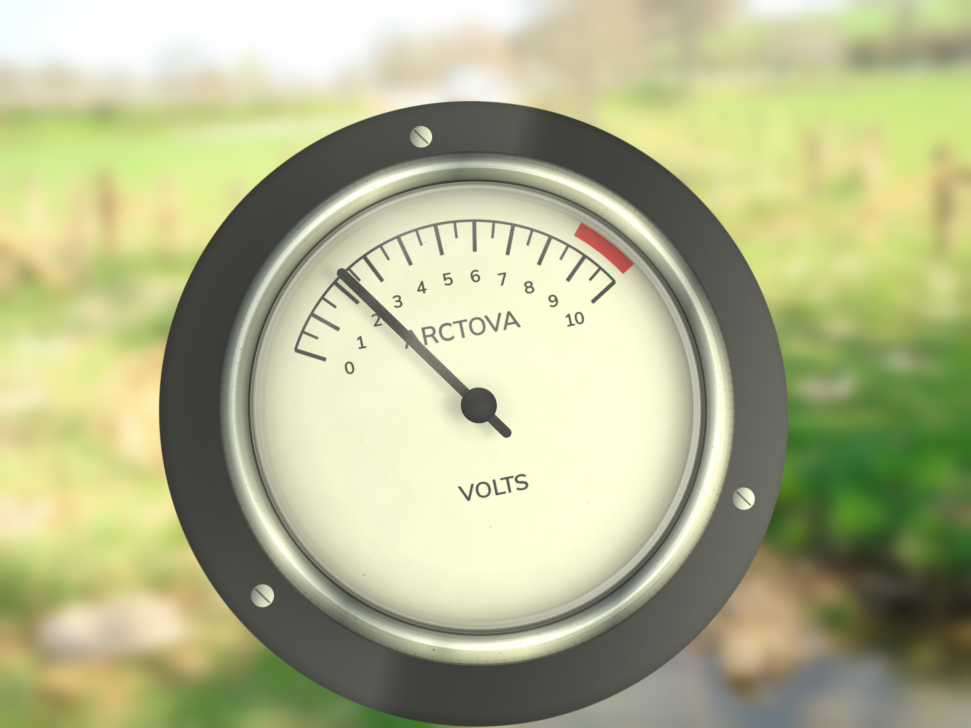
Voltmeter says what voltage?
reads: 2.25 V
